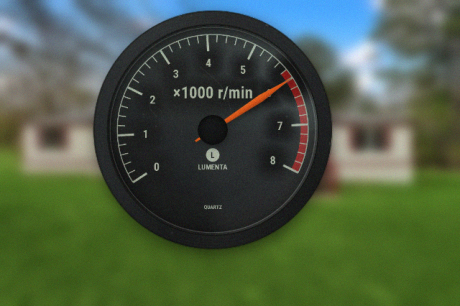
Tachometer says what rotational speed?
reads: 6000 rpm
